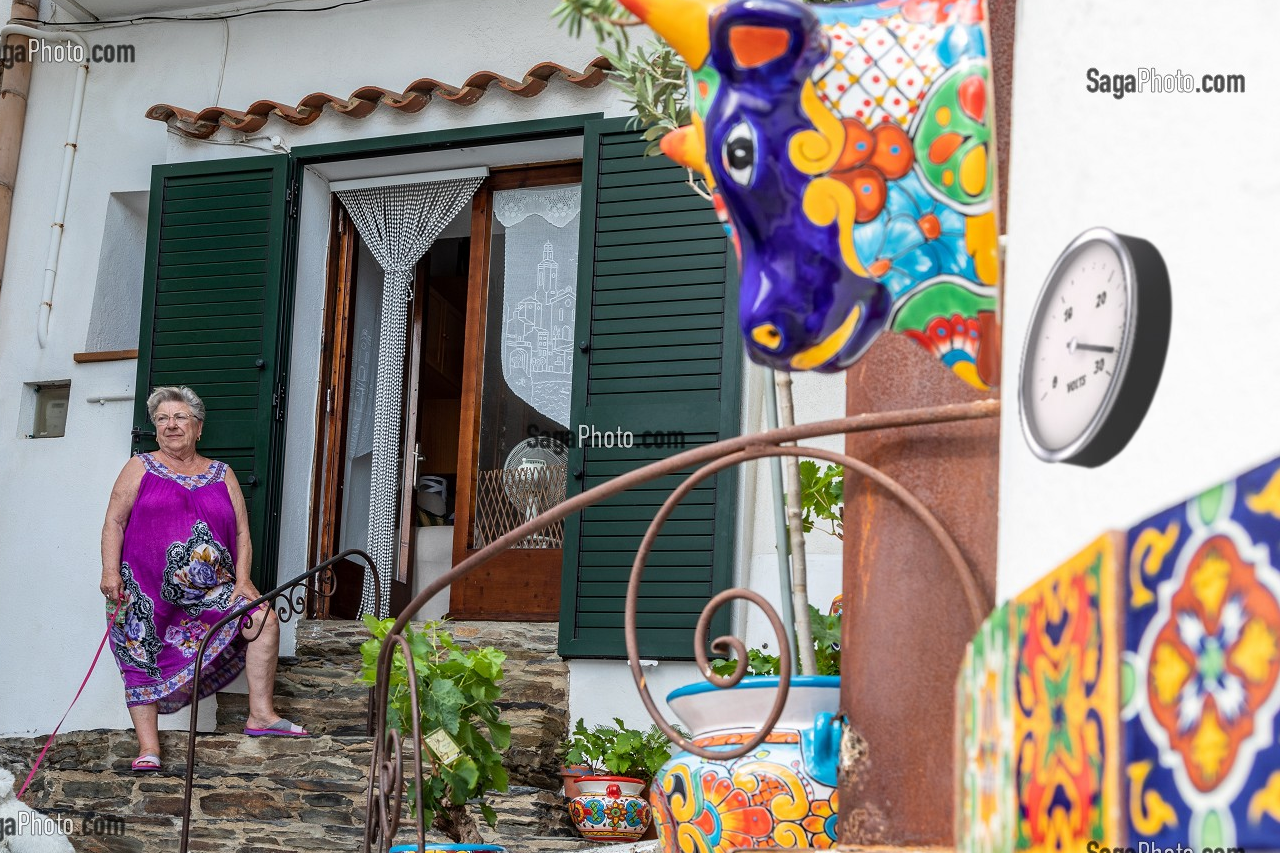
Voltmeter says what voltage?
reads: 28 V
